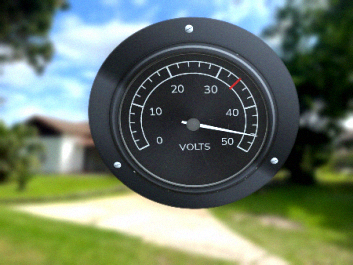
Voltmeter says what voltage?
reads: 46 V
